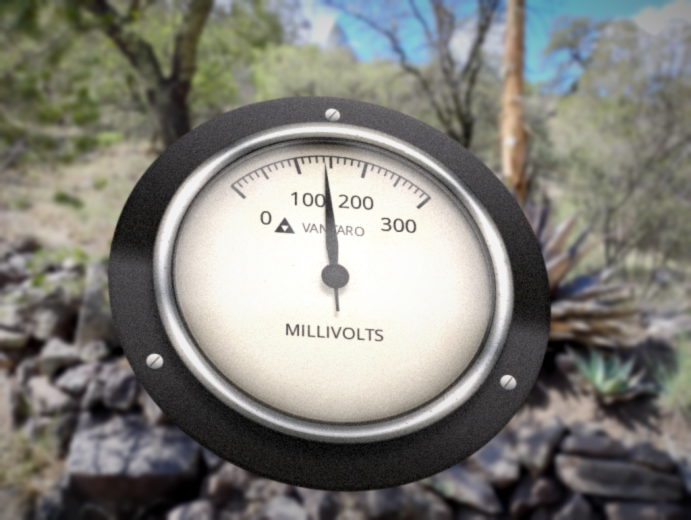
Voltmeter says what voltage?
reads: 140 mV
